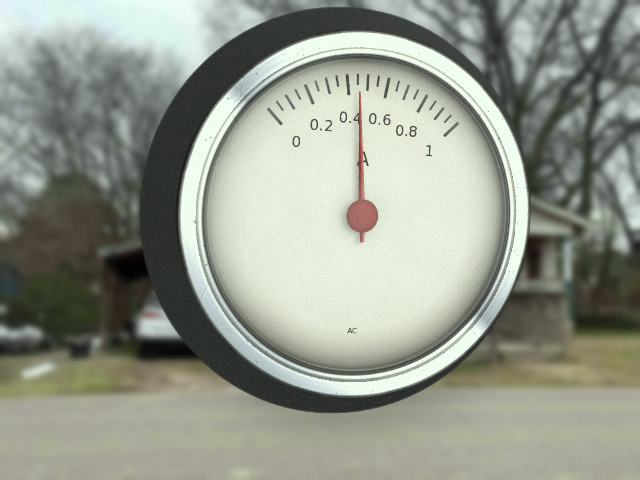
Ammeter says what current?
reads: 0.45 A
